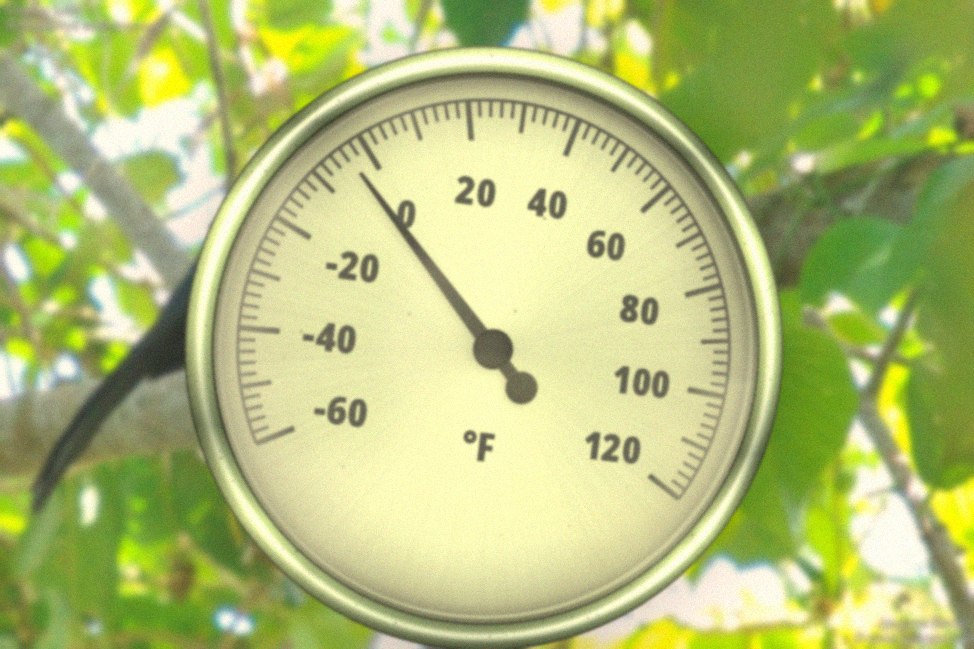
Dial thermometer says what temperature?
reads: -4 °F
